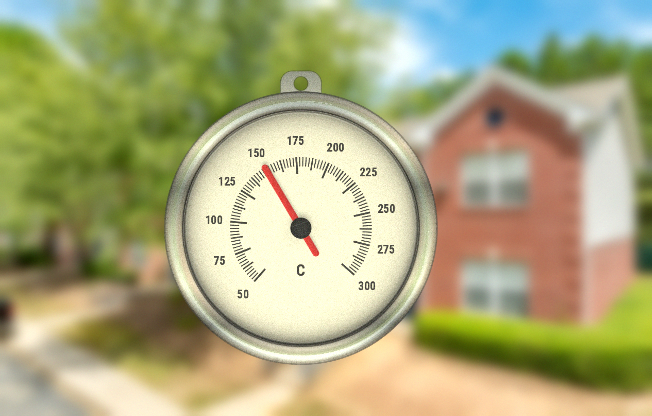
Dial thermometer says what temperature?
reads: 150 °C
